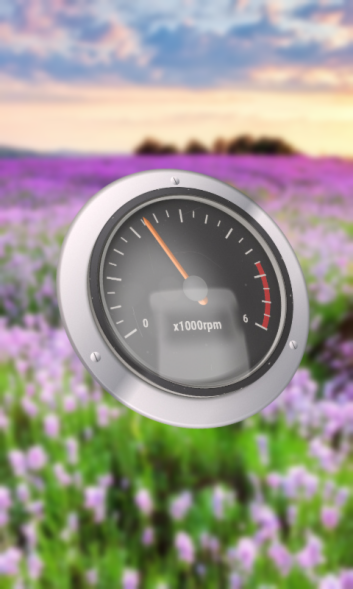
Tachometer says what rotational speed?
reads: 2250 rpm
